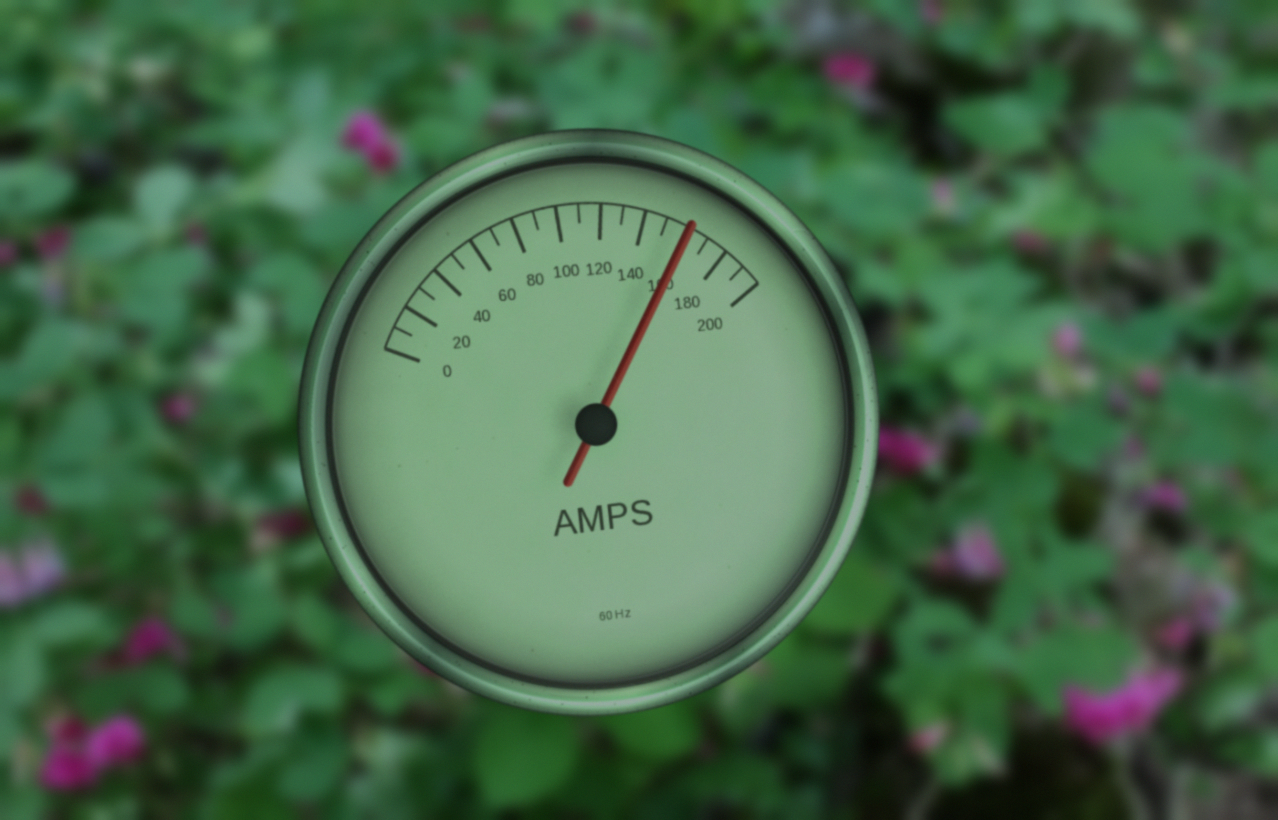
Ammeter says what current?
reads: 160 A
